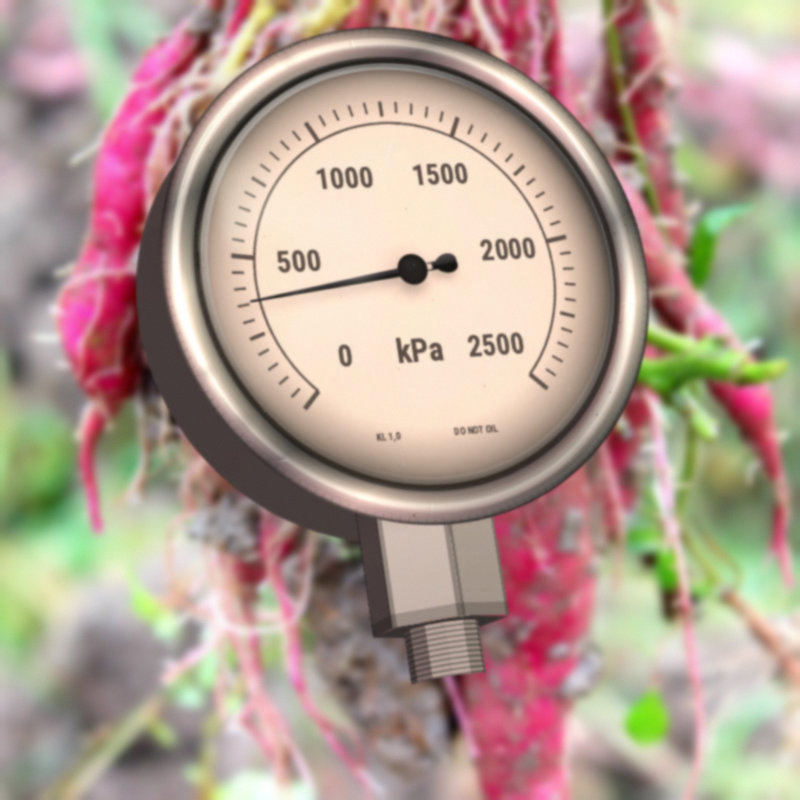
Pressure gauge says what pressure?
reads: 350 kPa
